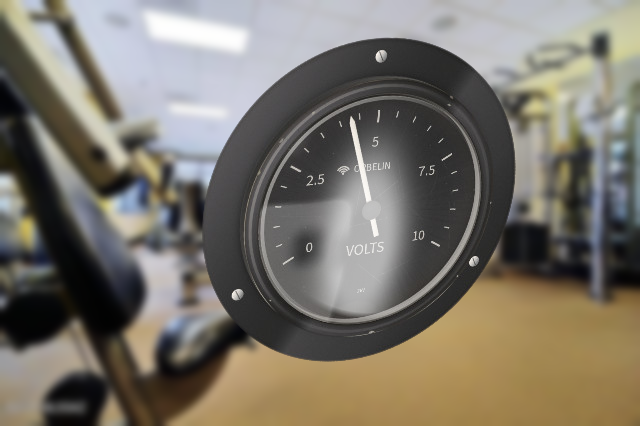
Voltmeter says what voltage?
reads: 4.25 V
